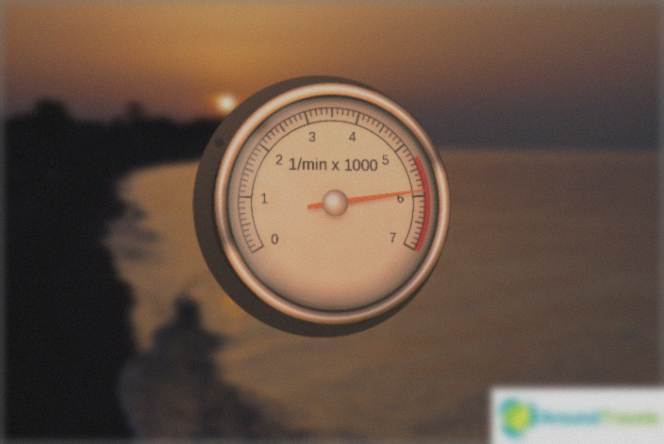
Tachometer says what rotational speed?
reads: 5900 rpm
